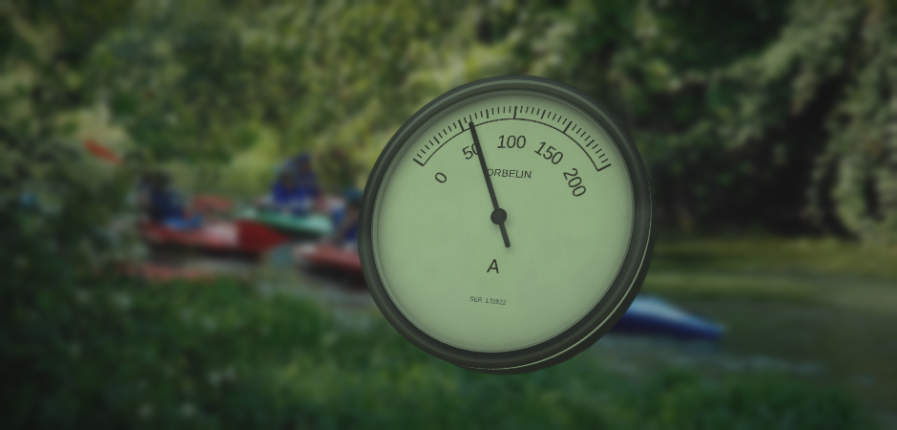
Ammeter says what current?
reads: 60 A
